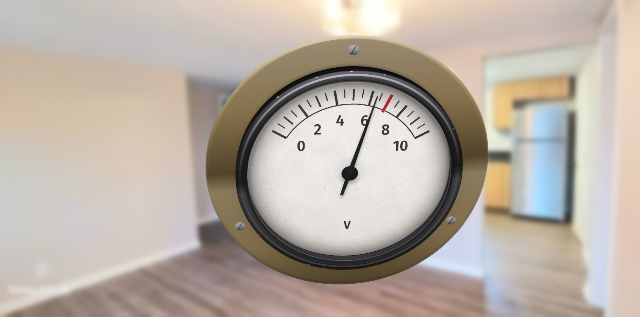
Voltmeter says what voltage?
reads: 6.25 V
